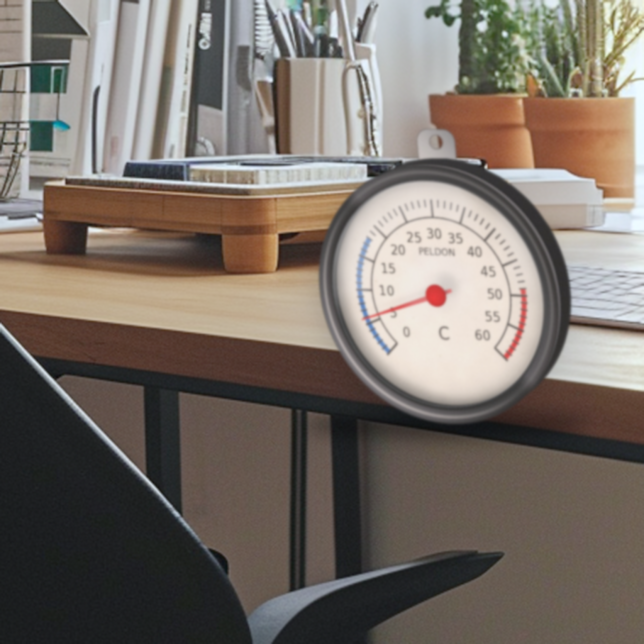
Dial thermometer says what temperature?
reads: 6 °C
